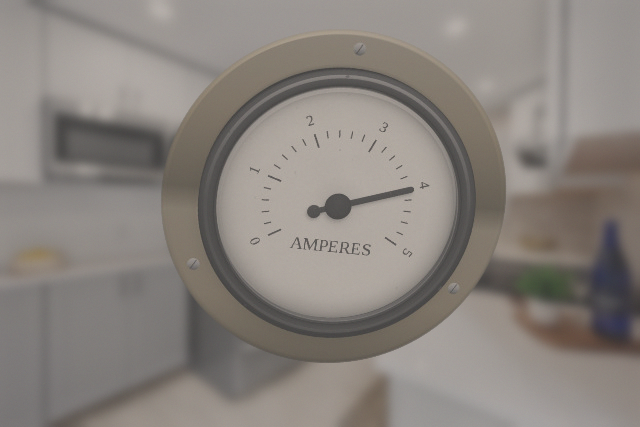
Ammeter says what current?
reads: 4 A
